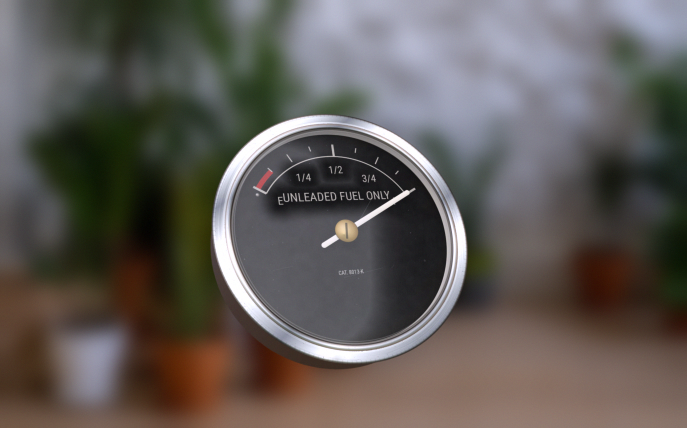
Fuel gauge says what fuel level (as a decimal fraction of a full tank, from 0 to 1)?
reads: 1
